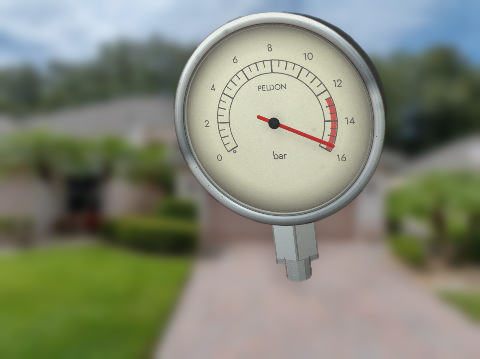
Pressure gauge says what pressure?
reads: 15.5 bar
